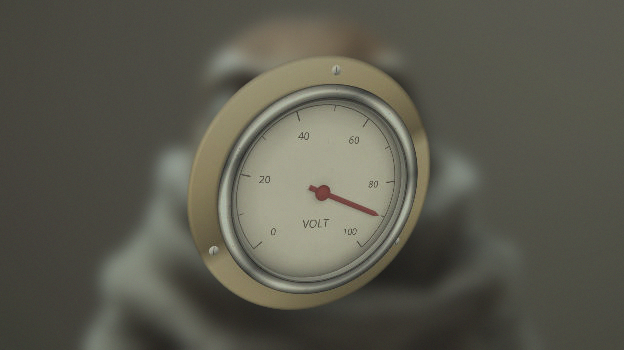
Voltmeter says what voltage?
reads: 90 V
